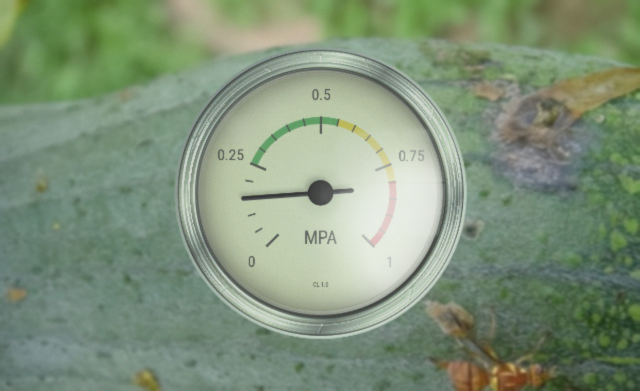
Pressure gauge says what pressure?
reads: 0.15 MPa
